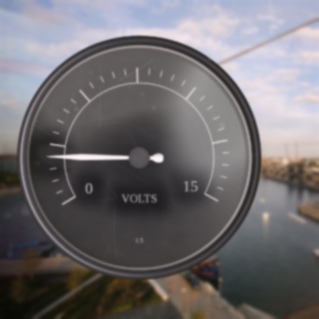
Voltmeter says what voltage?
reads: 2 V
